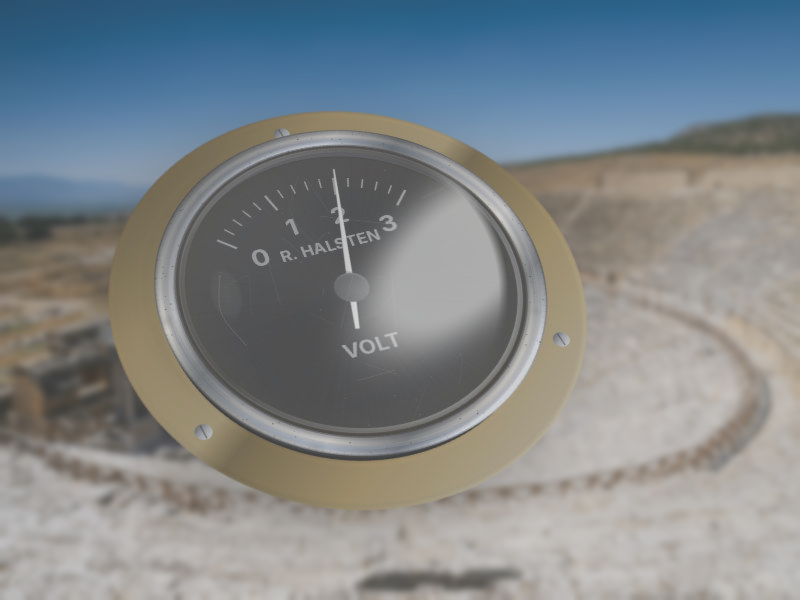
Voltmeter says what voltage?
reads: 2 V
